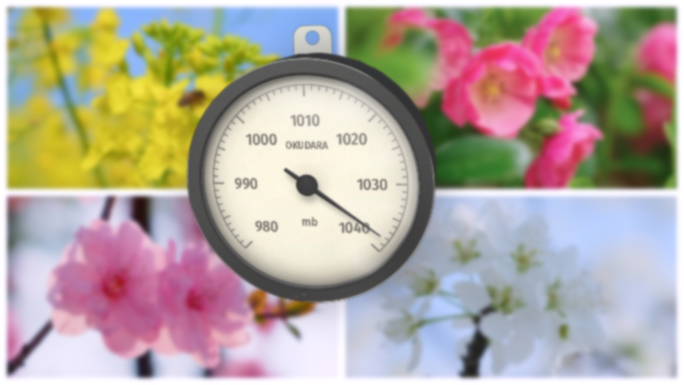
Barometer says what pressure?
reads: 1038 mbar
